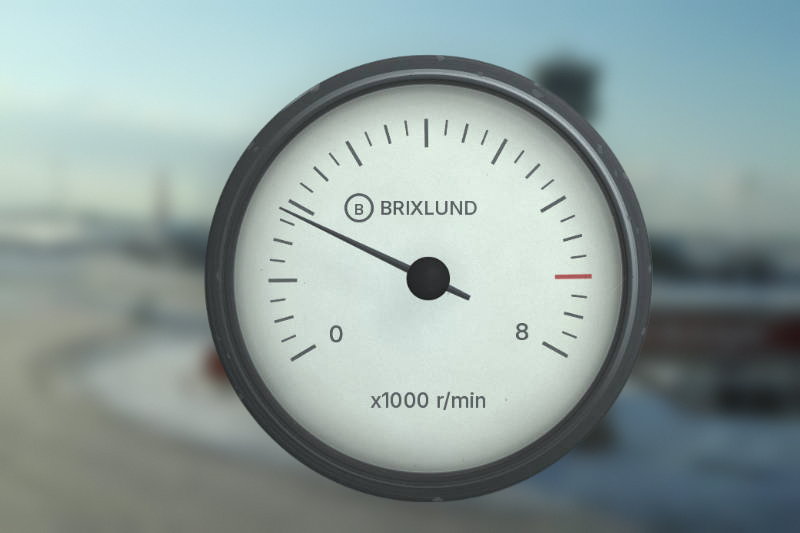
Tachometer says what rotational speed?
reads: 1875 rpm
